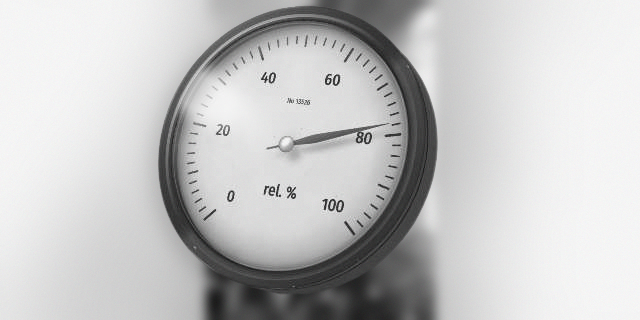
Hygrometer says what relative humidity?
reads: 78 %
